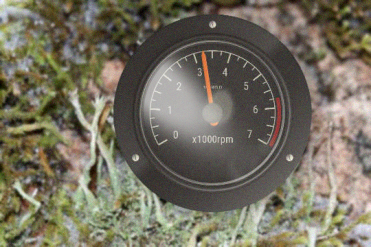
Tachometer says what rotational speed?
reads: 3250 rpm
